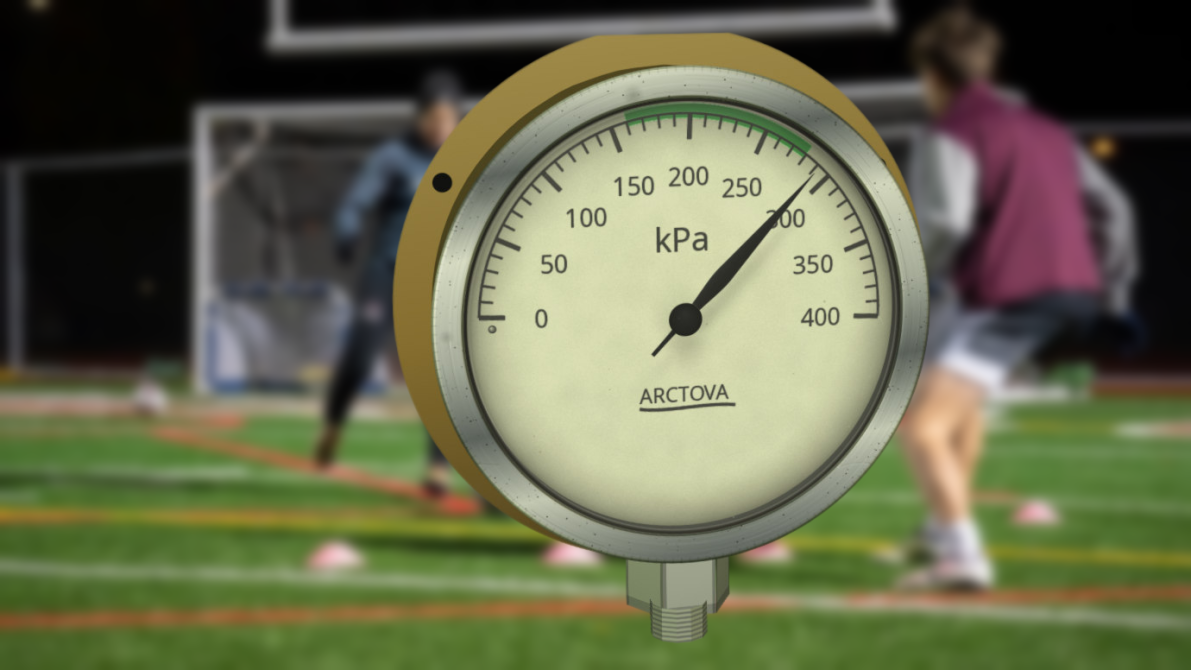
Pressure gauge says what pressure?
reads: 290 kPa
